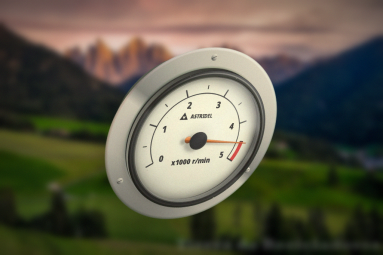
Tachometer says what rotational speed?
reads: 4500 rpm
